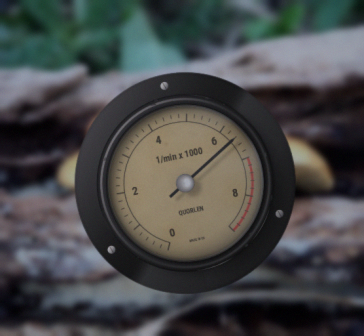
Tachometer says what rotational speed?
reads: 6400 rpm
